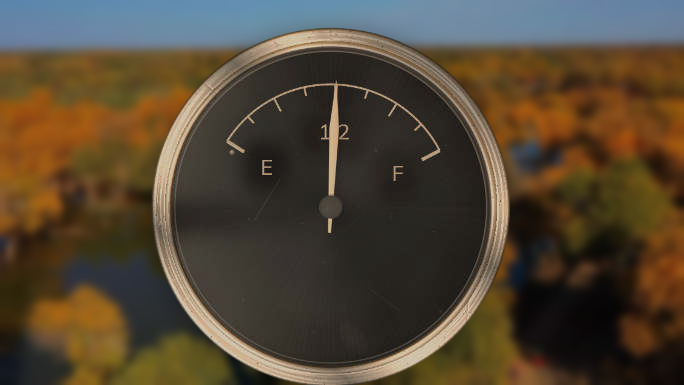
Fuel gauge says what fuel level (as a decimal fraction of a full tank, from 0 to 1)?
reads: 0.5
